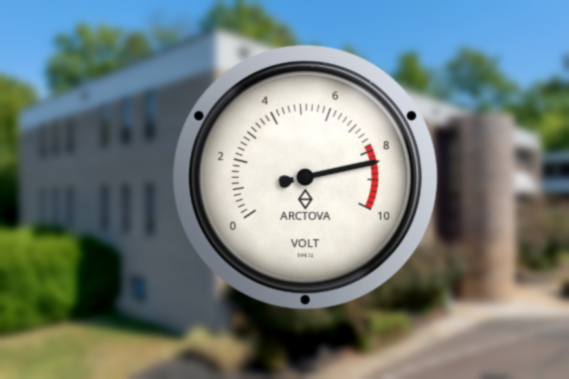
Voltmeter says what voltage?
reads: 8.4 V
